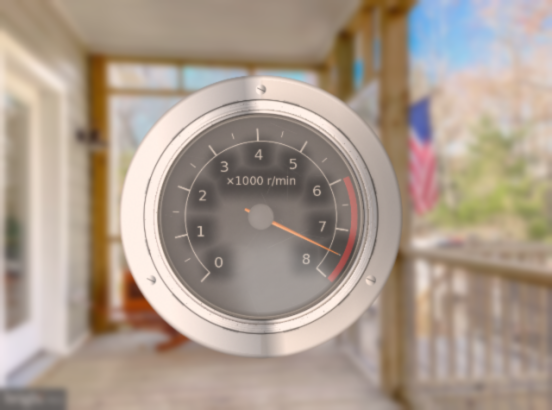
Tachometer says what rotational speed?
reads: 7500 rpm
